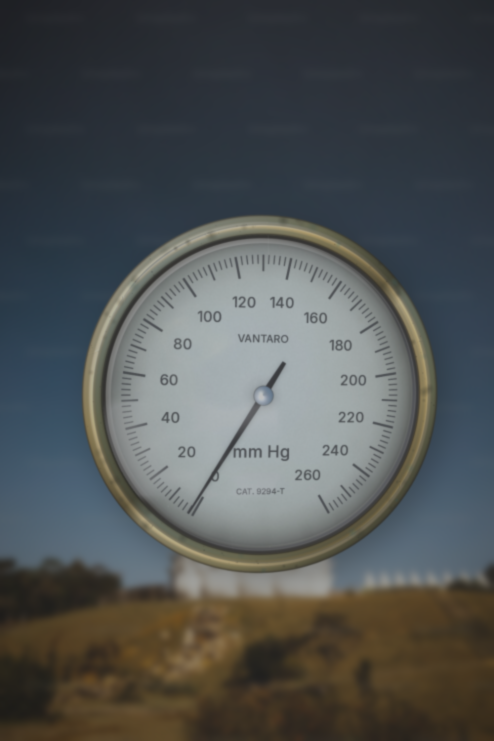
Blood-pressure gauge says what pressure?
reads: 2 mmHg
